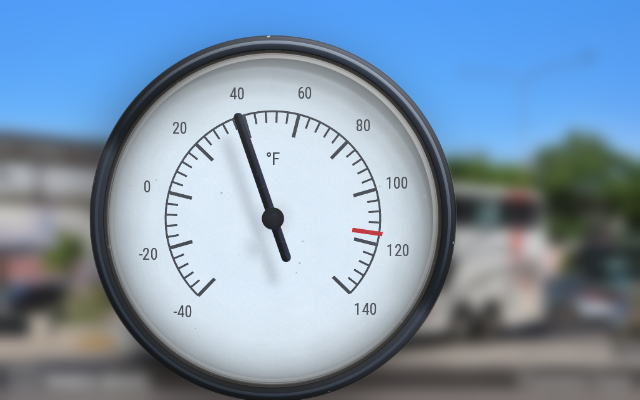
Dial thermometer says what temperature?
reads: 38 °F
